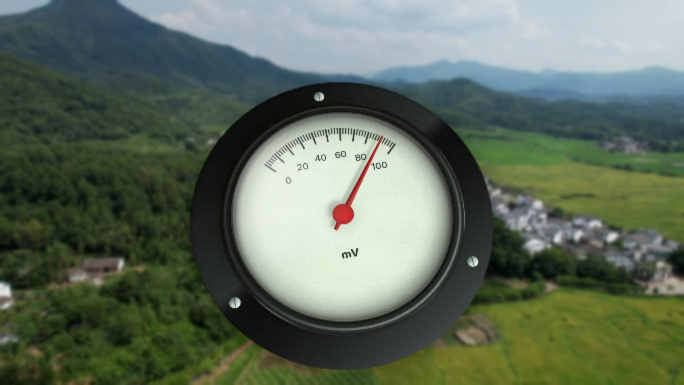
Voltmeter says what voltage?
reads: 90 mV
